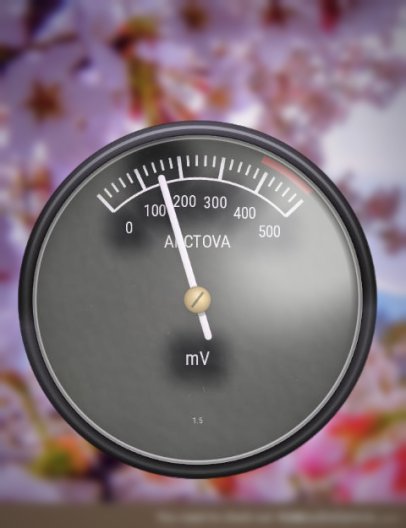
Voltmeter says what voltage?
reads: 150 mV
